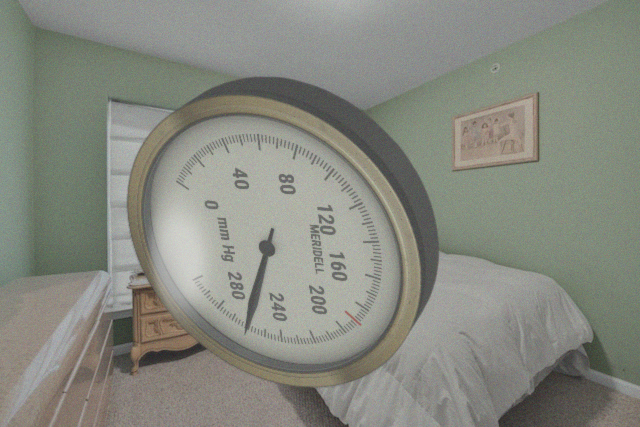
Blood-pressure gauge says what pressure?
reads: 260 mmHg
